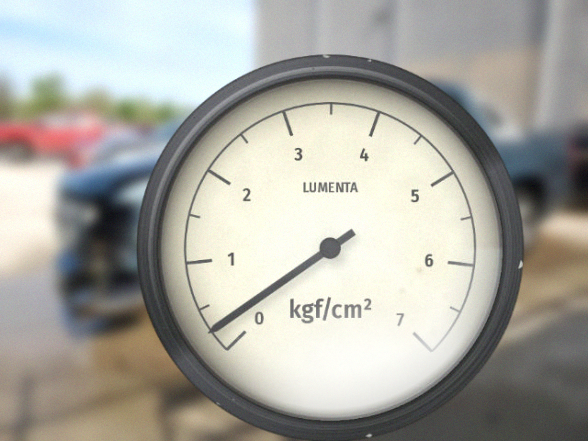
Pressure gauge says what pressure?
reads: 0.25 kg/cm²
